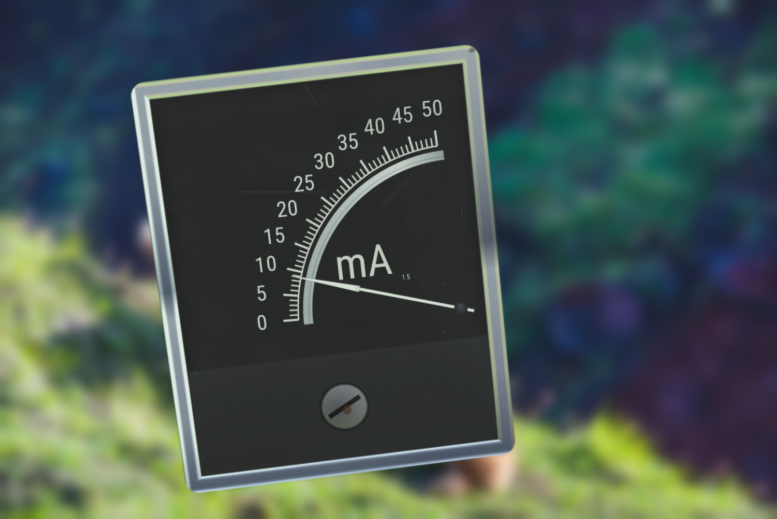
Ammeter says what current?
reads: 9 mA
